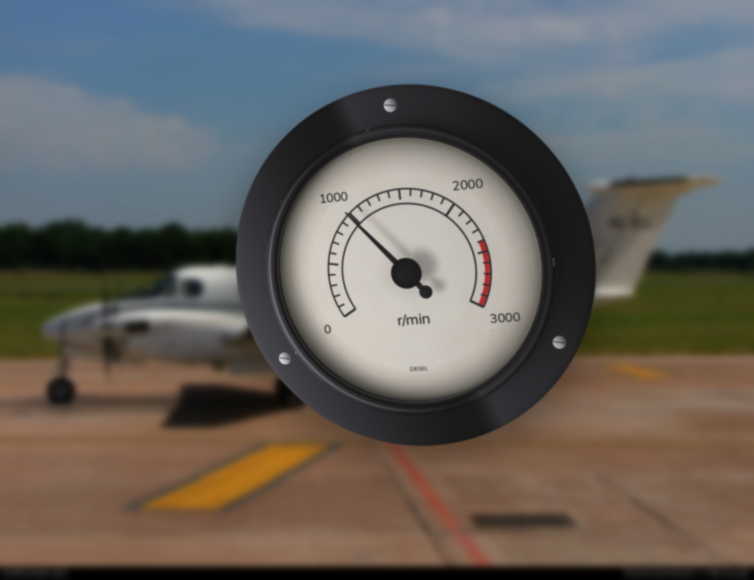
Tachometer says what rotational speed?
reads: 1000 rpm
